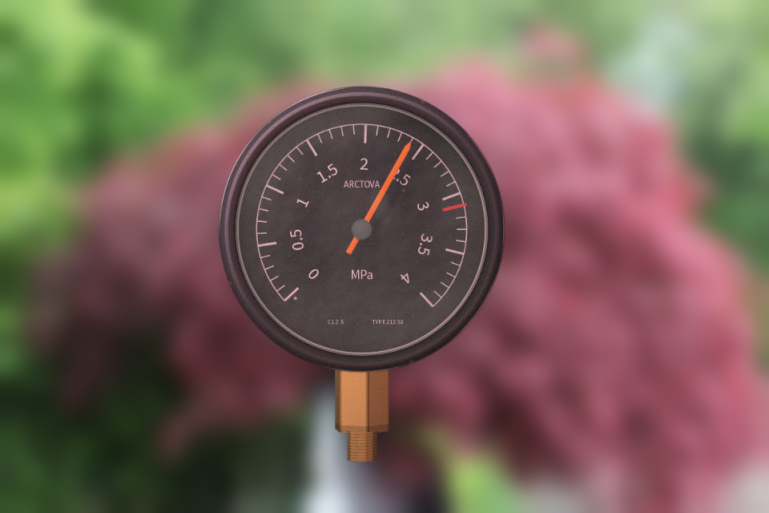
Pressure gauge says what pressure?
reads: 2.4 MPa
